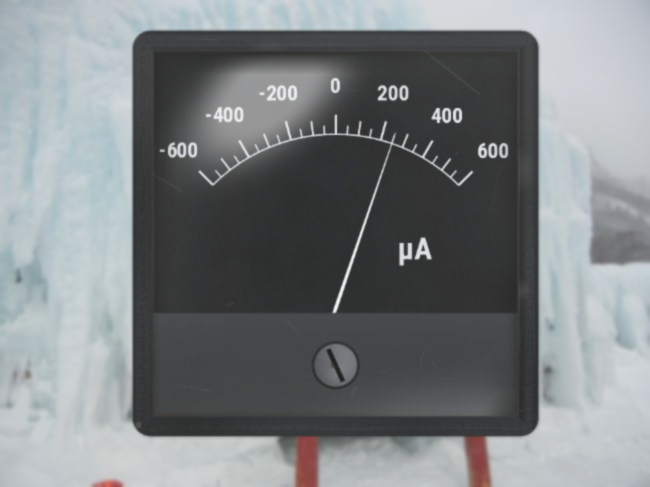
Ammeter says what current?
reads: 250 µA
